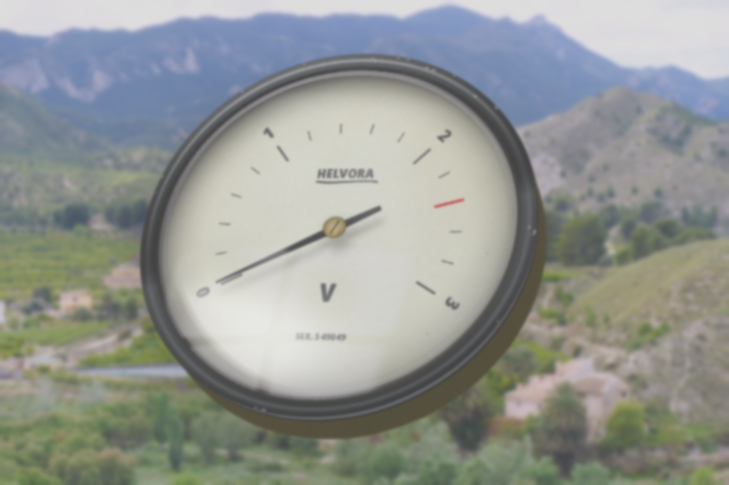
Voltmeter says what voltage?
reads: 0 V
